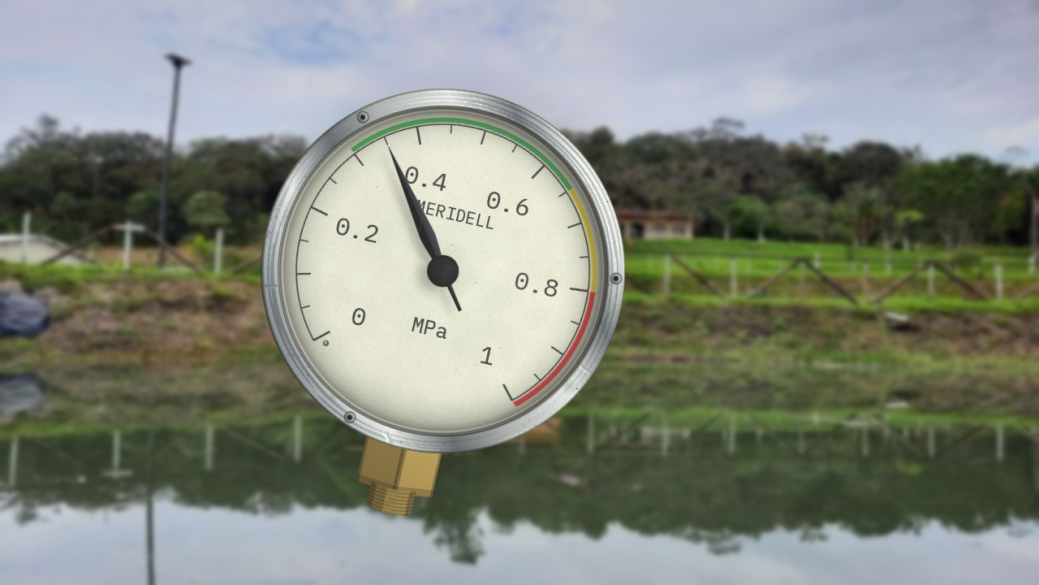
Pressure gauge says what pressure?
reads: 0.35 MPa
